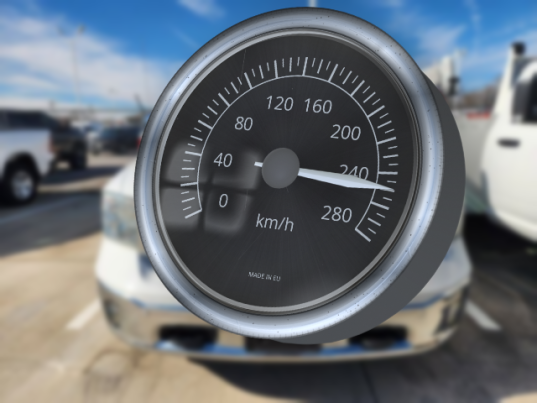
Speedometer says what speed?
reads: 250 km/h
